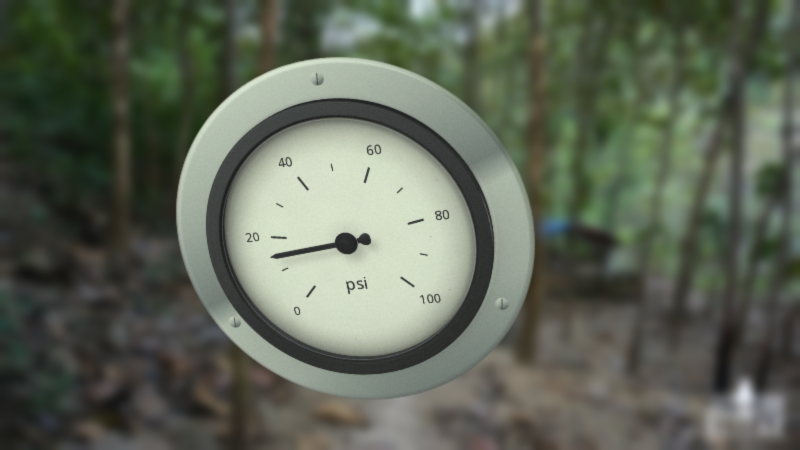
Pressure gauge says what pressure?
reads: 15 psi
